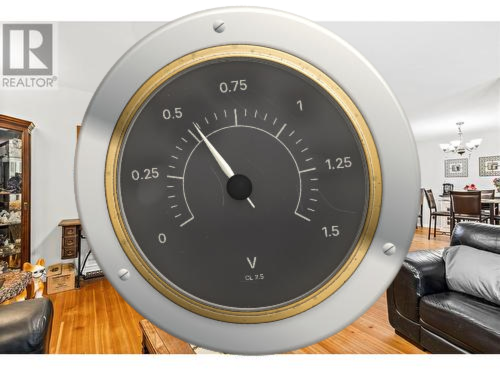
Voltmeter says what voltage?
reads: 0.55 V
